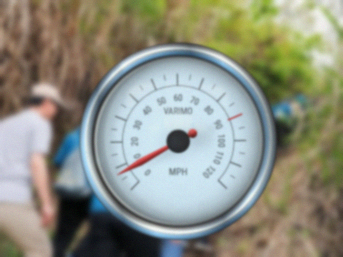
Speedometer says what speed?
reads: 7.5 mph
